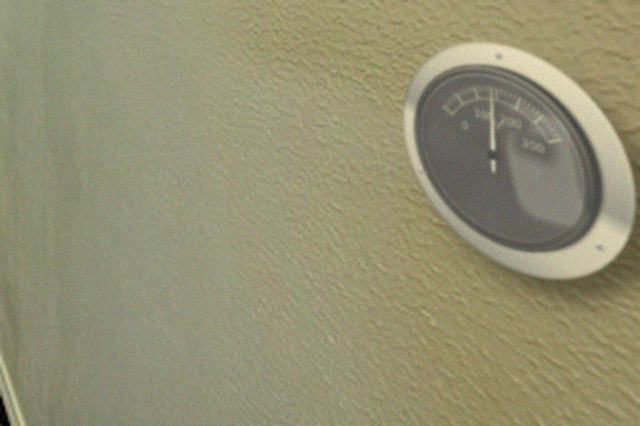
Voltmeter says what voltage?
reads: 150 V
